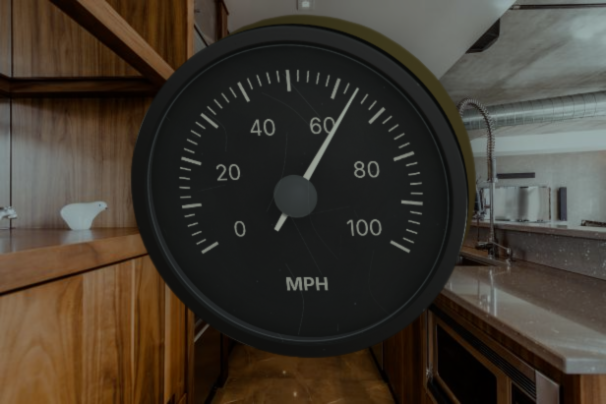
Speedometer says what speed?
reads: 64 mph
